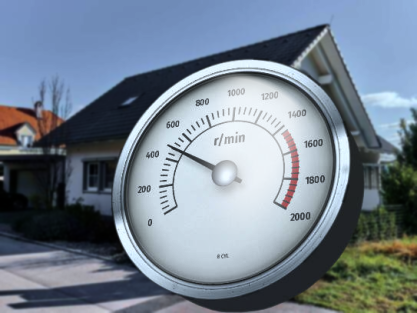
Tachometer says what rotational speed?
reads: 480 rpm
